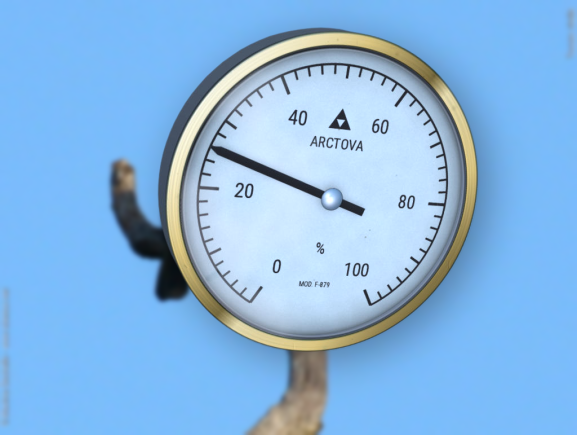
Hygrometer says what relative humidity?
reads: 26 %
